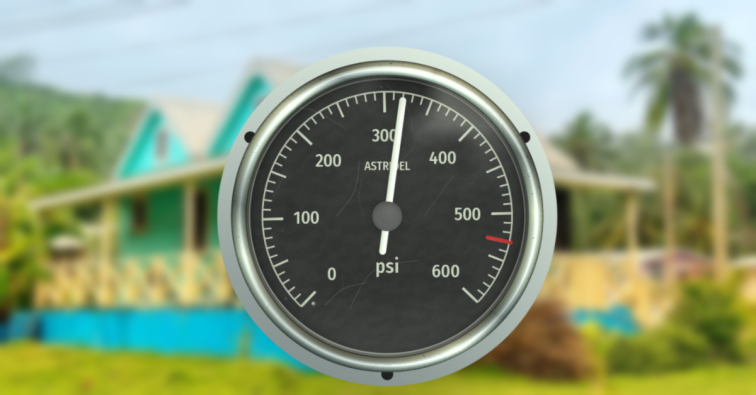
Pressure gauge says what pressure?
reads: 320 psi
